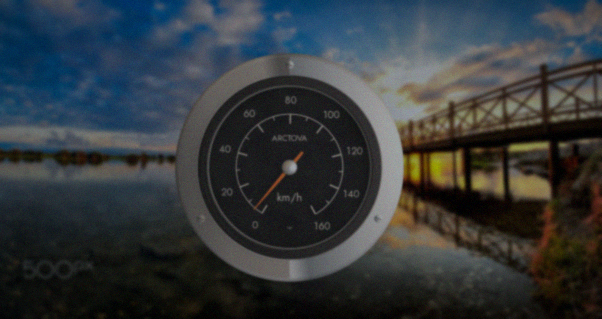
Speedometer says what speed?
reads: 5 km/h
